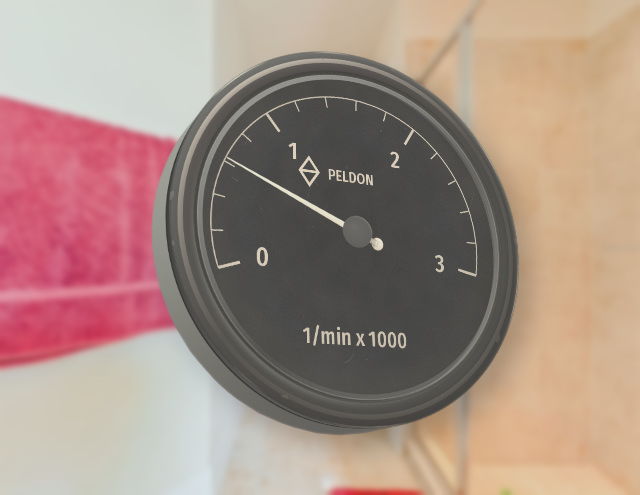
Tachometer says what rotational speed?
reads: 600 rpm
